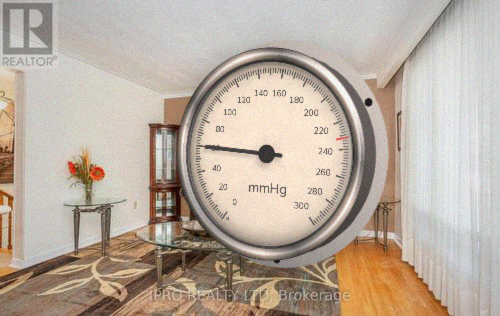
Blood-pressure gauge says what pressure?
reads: 60 mmHg
